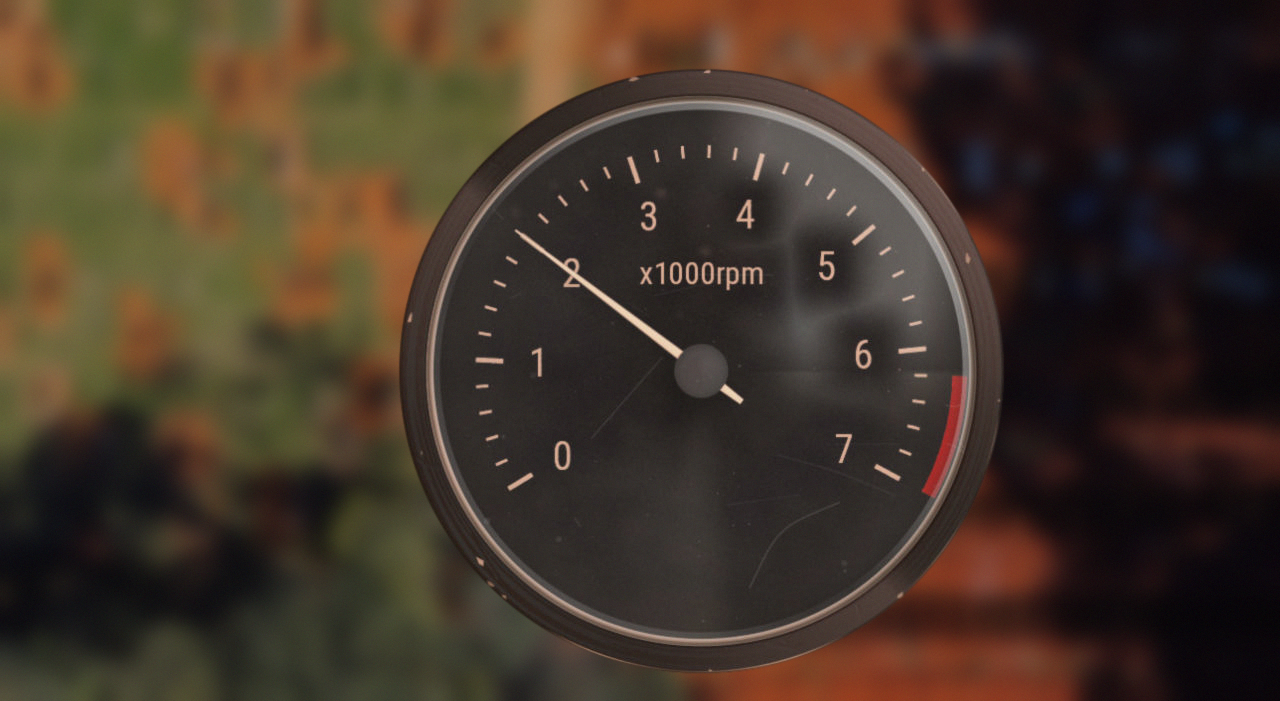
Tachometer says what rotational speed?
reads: 2000 rpm
